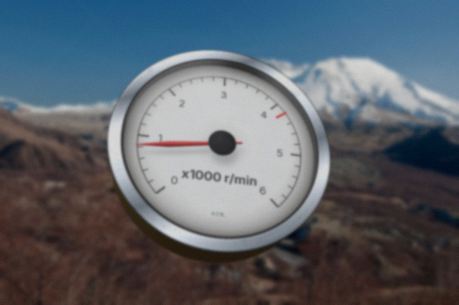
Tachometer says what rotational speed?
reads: 800 rpm
